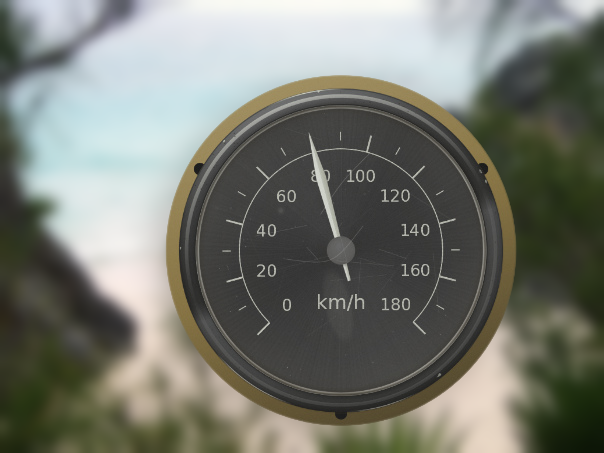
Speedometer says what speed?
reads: 80 km/h
